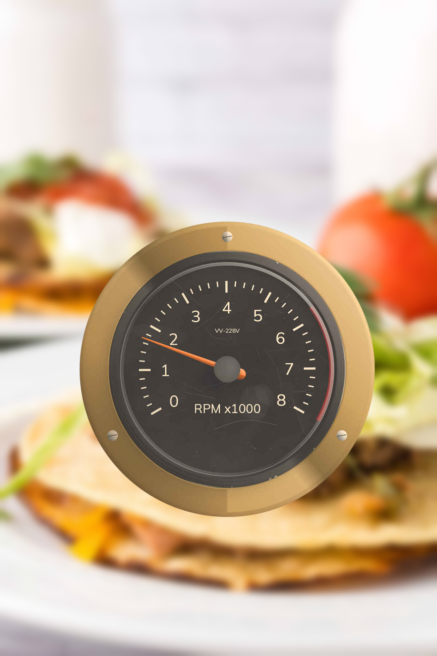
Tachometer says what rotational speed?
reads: 1700 rpm
